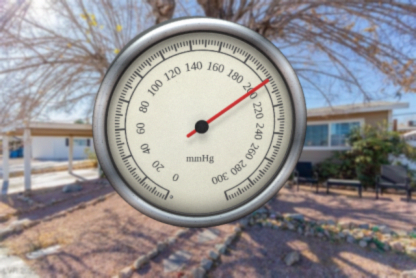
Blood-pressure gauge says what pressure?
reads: 200 mmHg
